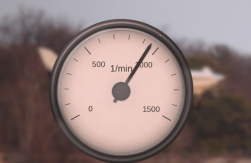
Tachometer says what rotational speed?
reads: 950 rpm
